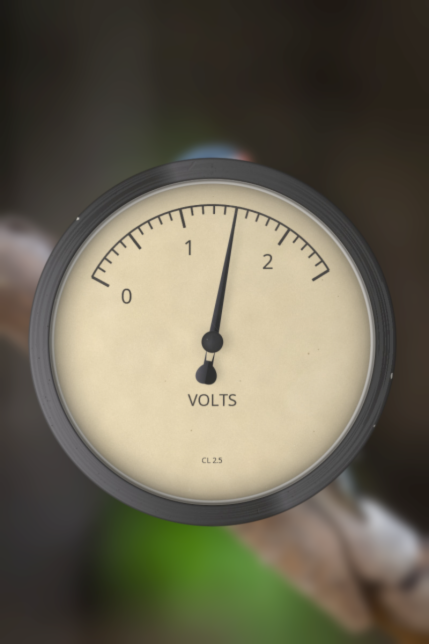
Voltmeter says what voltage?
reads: 1.5 V
